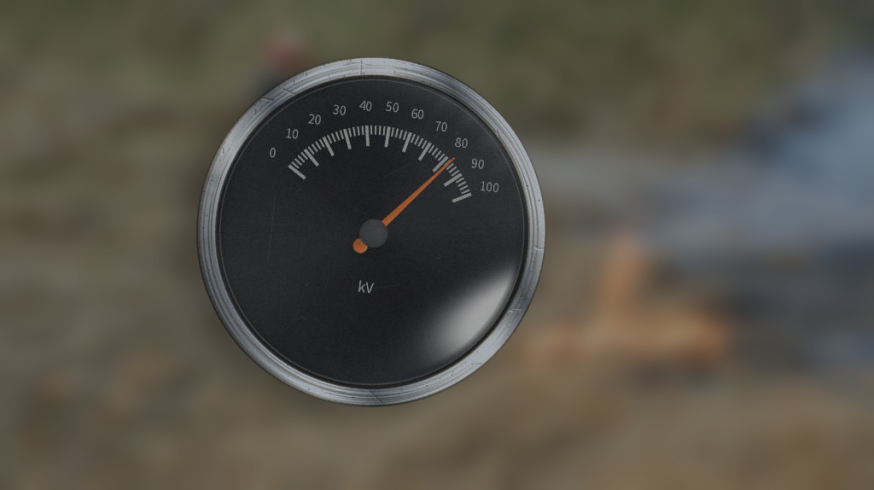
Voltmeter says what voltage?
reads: 82 kV
